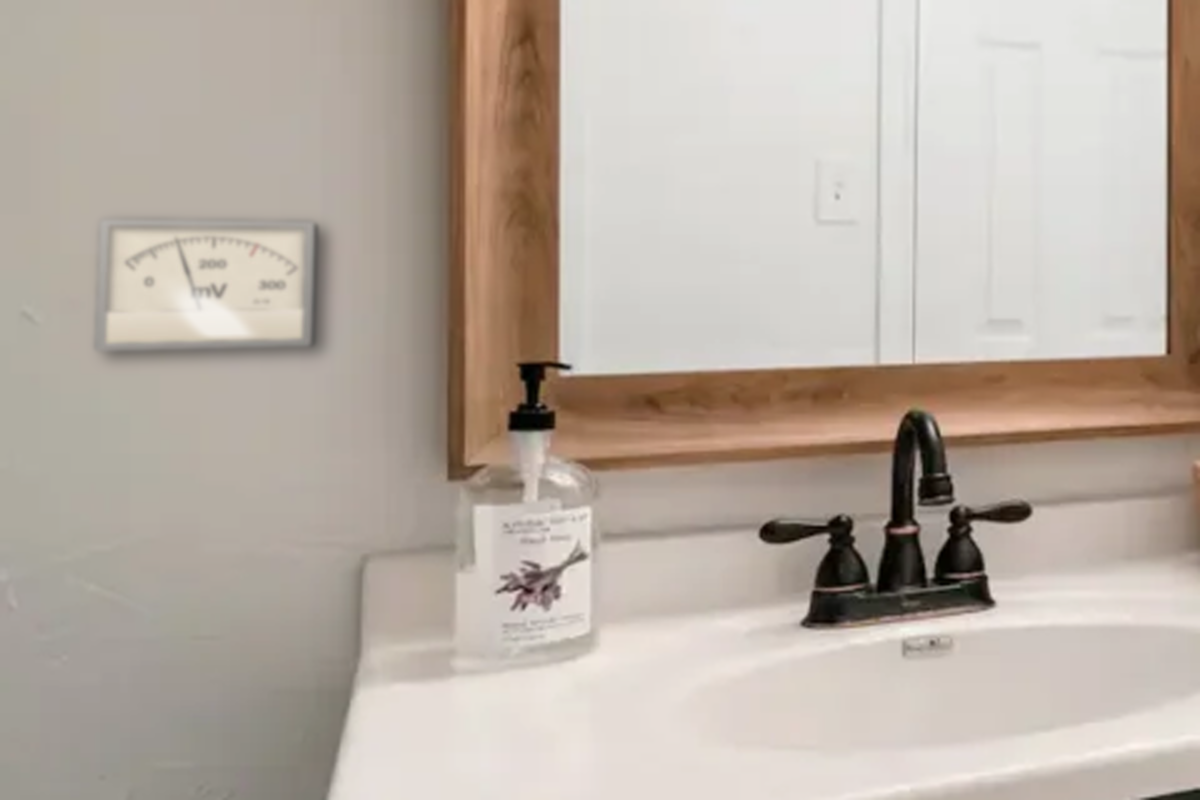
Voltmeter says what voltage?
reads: 150 mV
